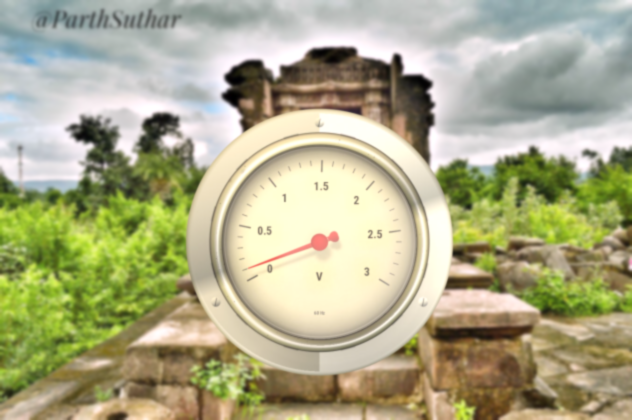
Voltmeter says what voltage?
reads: 0.1 V
